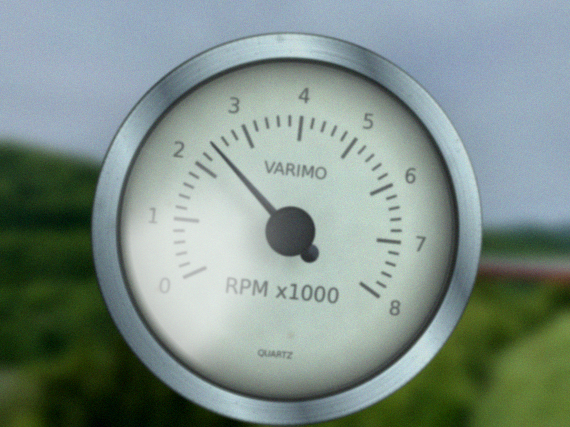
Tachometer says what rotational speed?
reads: 2400 rpm
